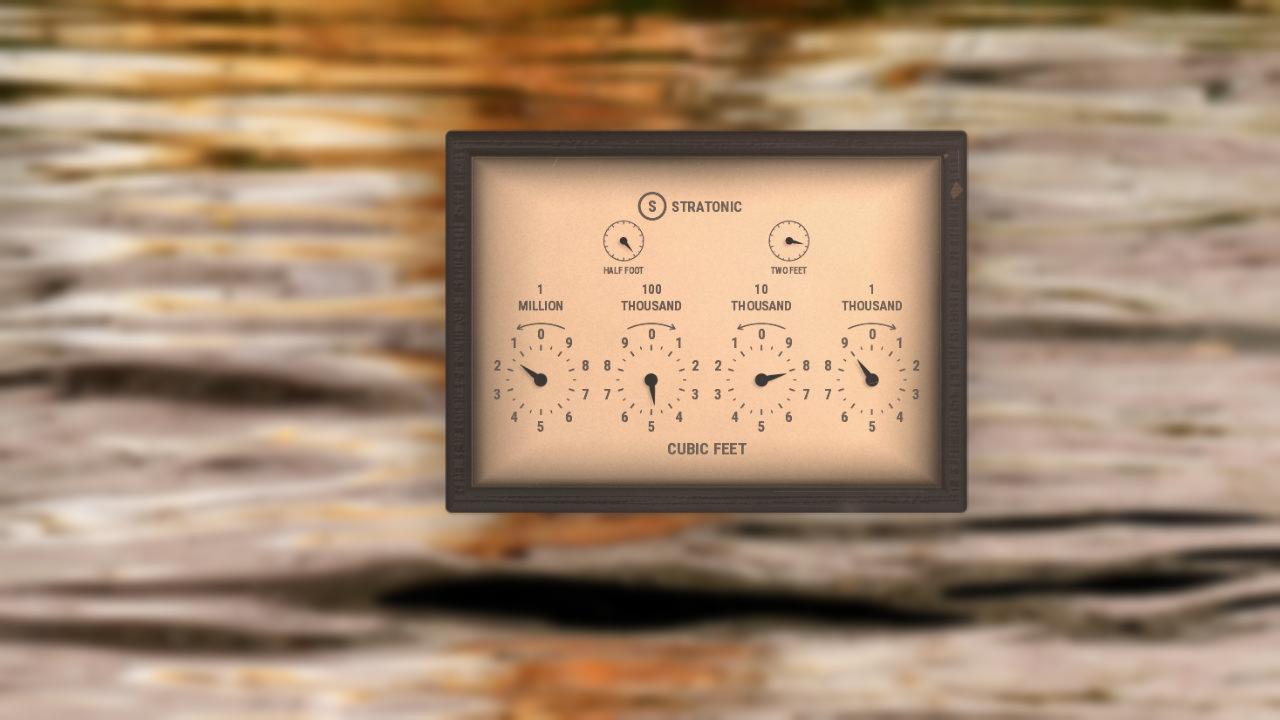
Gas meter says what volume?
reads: 147900 ft³
